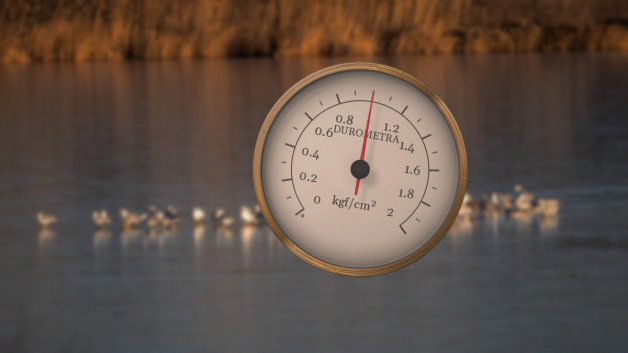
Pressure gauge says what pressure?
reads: 1 kg/cm²
